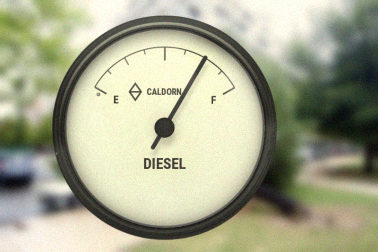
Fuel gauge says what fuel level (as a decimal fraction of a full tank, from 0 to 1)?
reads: 0.75
